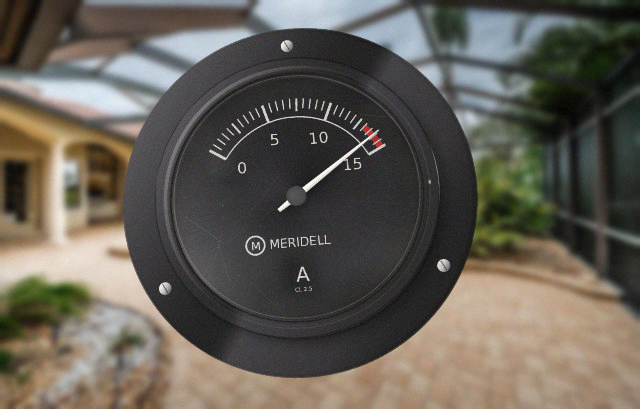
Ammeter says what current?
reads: 14 A
